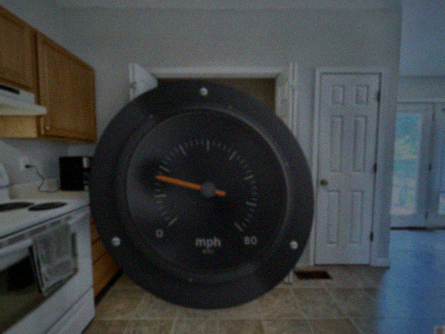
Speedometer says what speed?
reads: 16 mph
